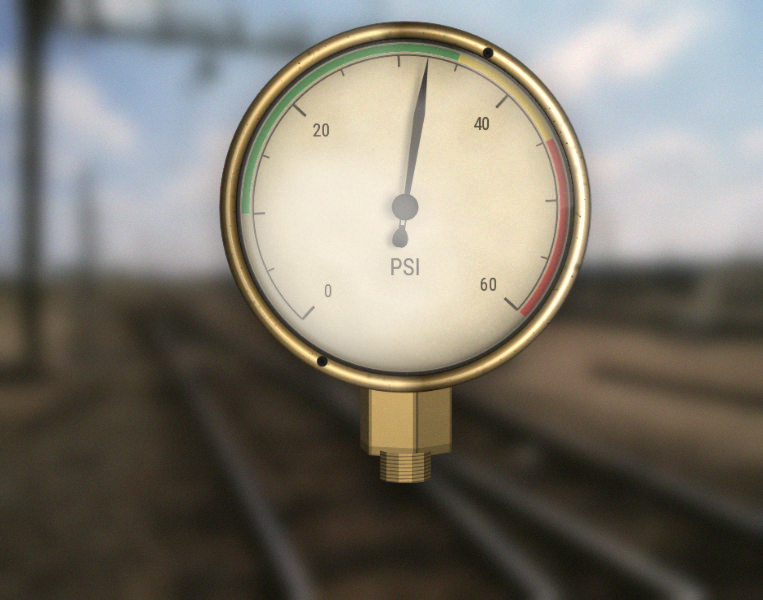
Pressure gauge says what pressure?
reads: 32.5 psi
